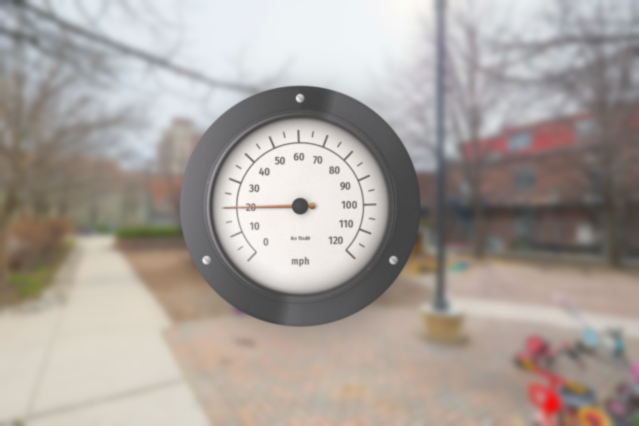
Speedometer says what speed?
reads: 20 mph
